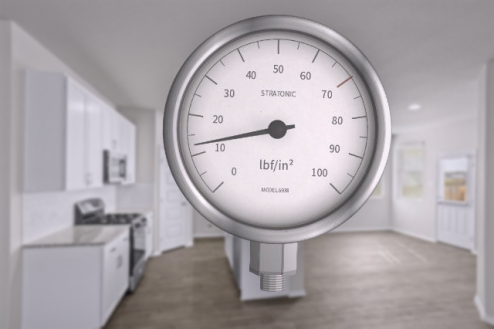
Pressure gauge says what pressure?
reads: 12.5 psi
